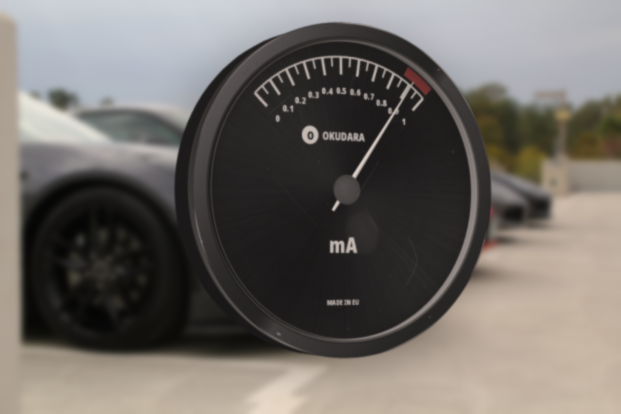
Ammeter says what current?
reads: 0.9 mA
